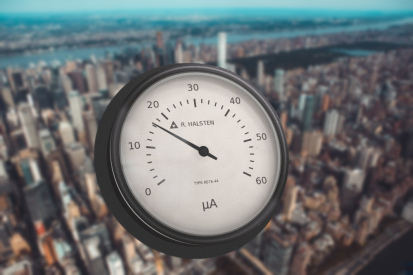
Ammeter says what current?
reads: 16 µA
